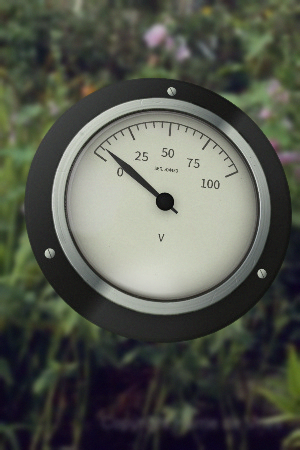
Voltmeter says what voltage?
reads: 5 V
